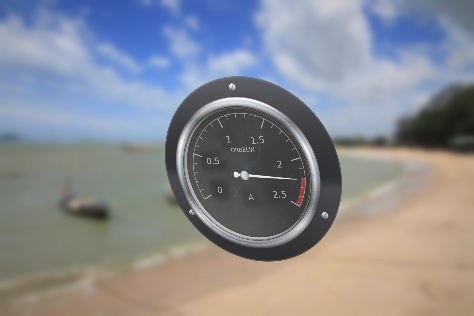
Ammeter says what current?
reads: 2.2 A
